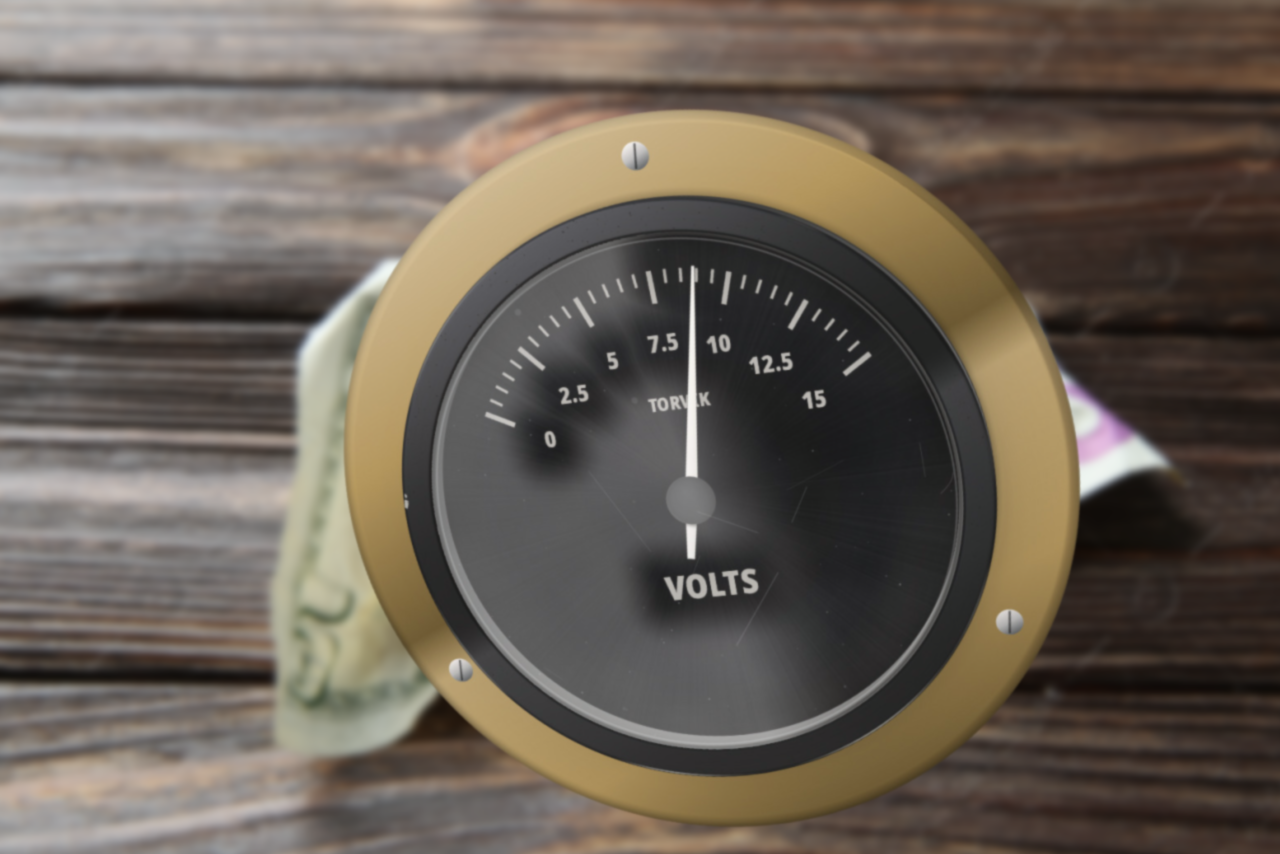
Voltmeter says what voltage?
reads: 9 V
